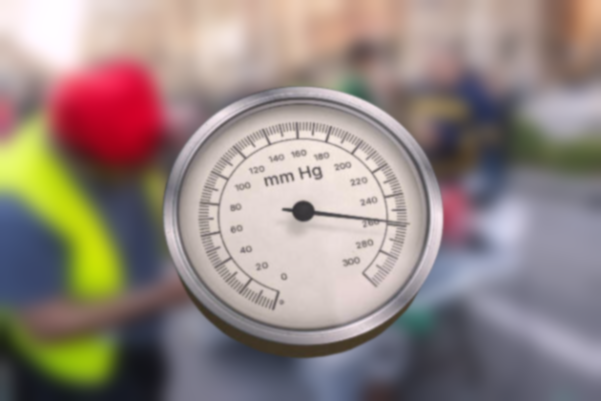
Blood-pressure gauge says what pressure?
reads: 260 mmHg
